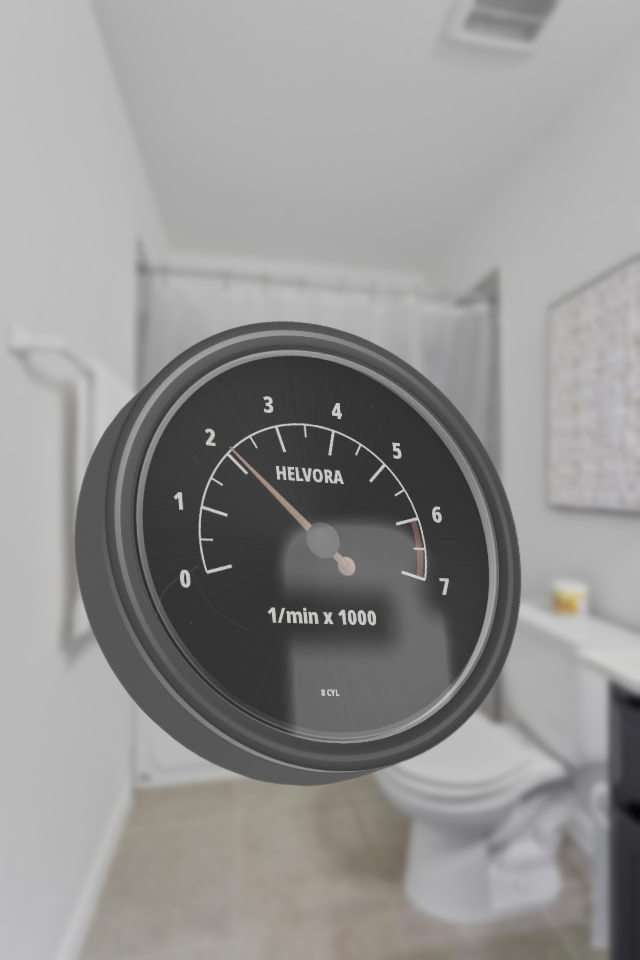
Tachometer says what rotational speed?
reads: 2000 rpm
